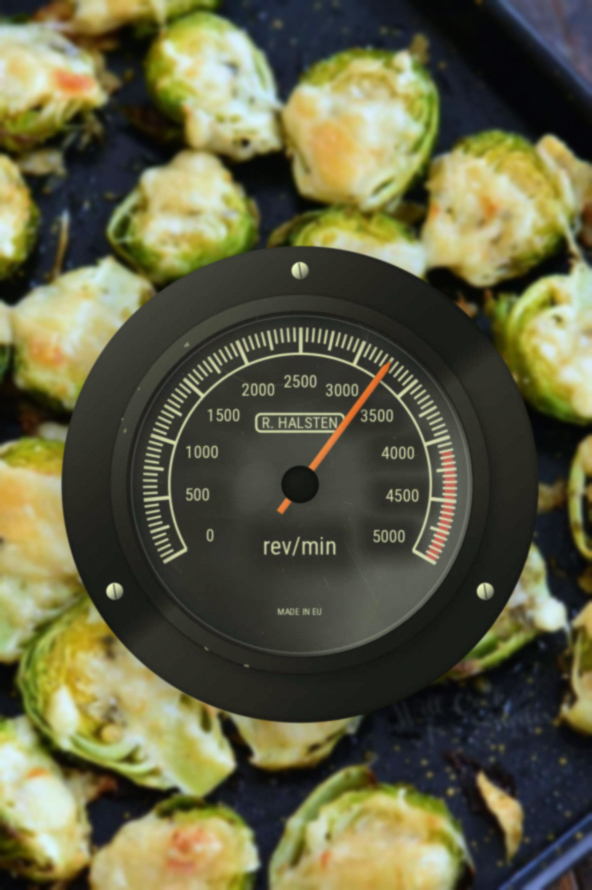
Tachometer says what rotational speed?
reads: 3250 rpm
